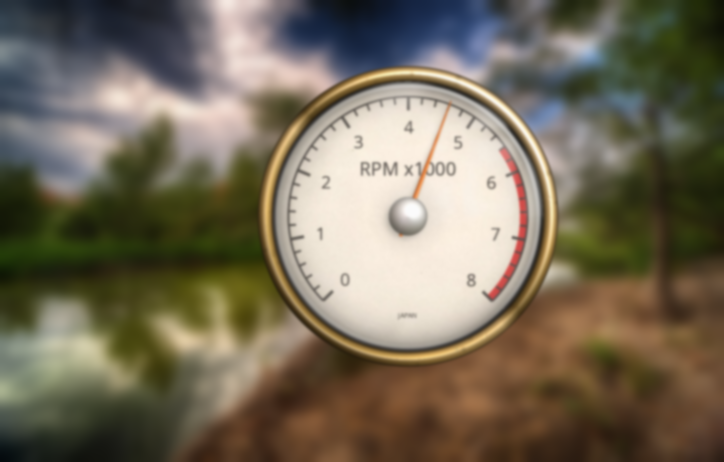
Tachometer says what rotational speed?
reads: 4600 rpm
